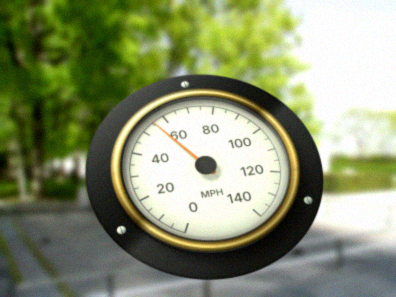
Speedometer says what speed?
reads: 55 mph
